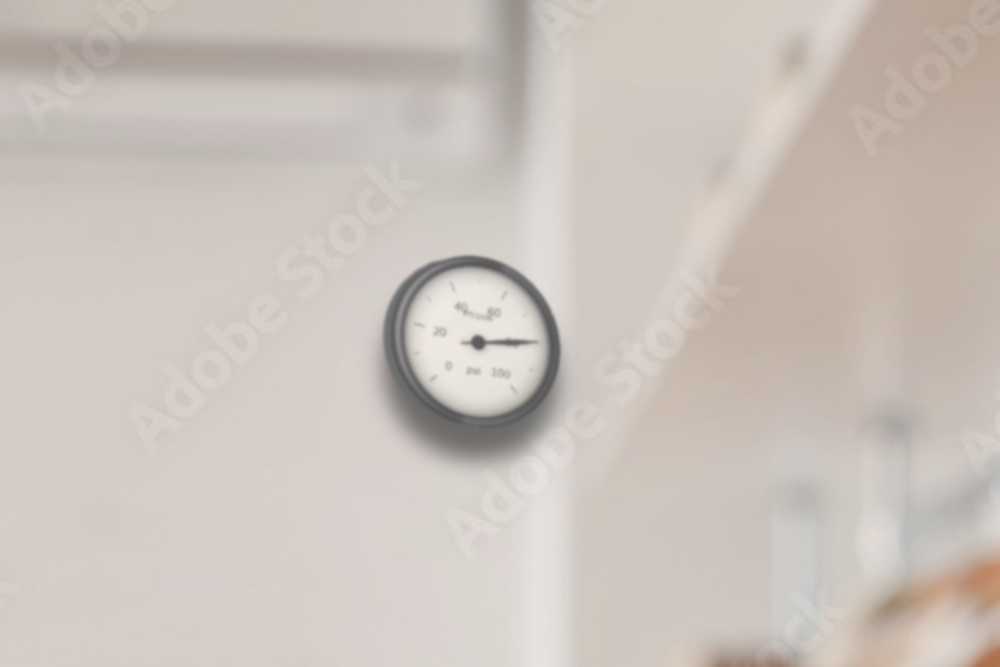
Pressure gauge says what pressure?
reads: 80 psi
